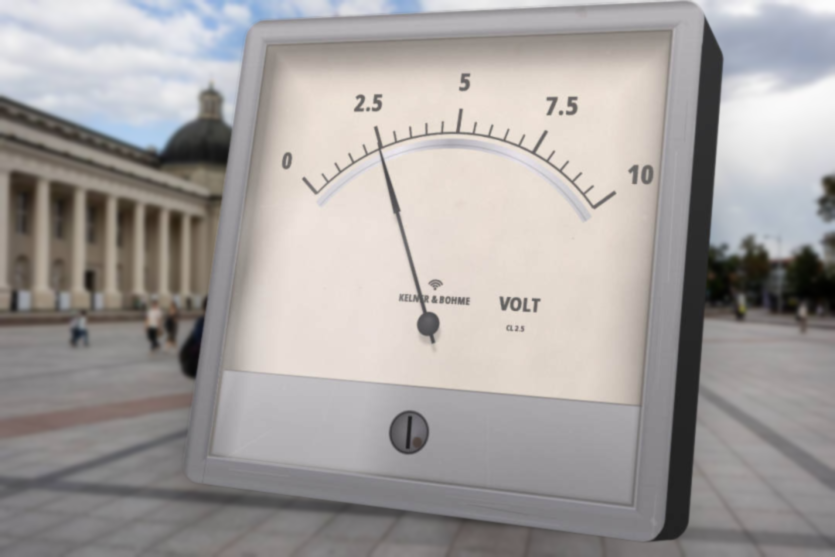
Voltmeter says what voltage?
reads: 2.5 V
